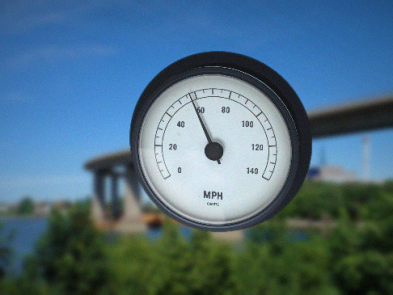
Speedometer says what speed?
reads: 57.5 mph
